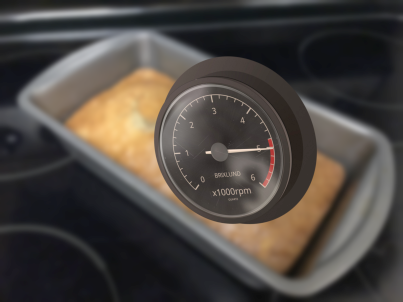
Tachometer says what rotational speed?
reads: 5000 rpm
